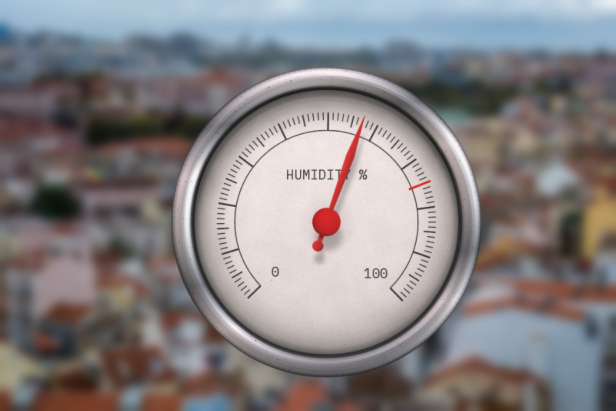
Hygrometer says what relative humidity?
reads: 57 %
